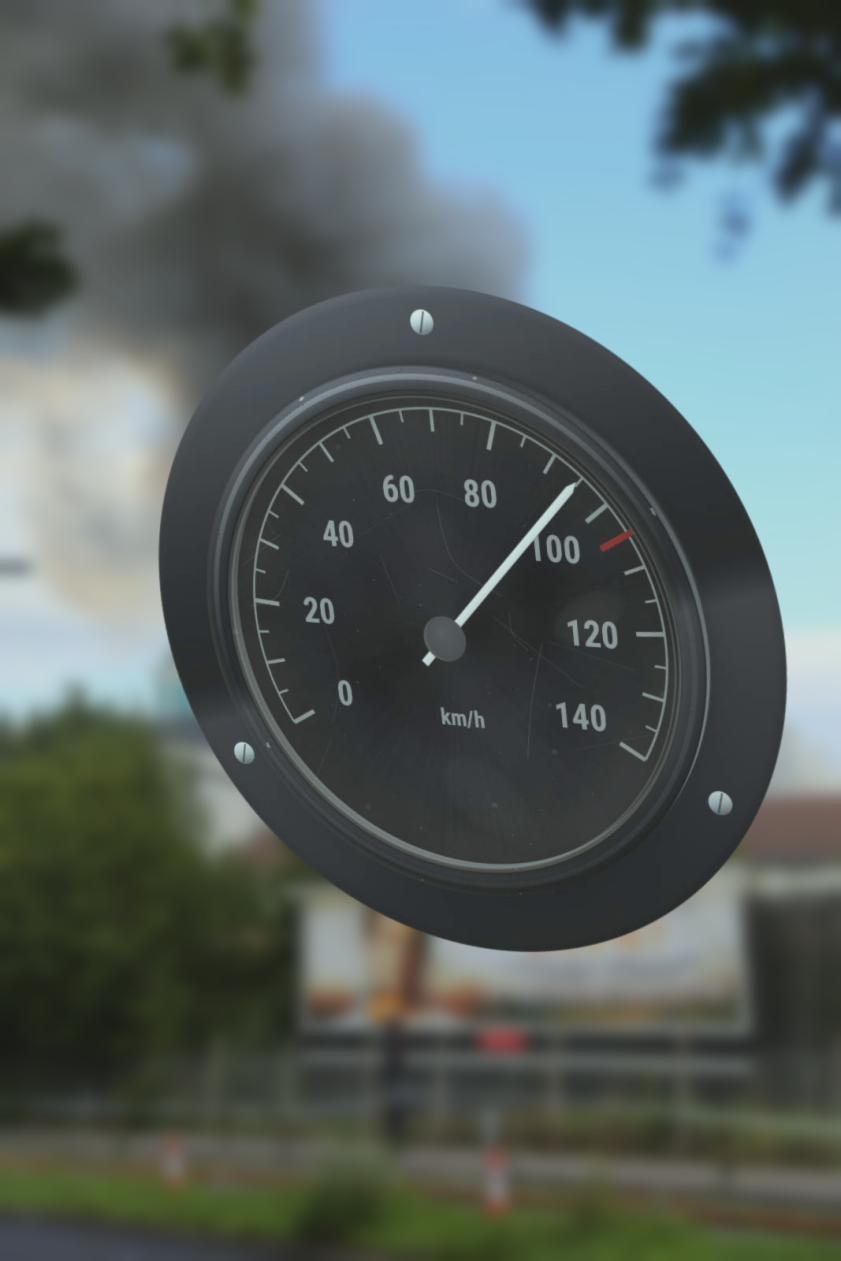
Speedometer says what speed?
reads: 95 km/h
